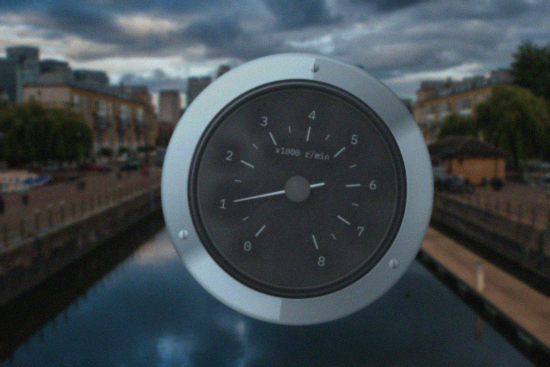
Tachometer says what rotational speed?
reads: 1000 rpm
